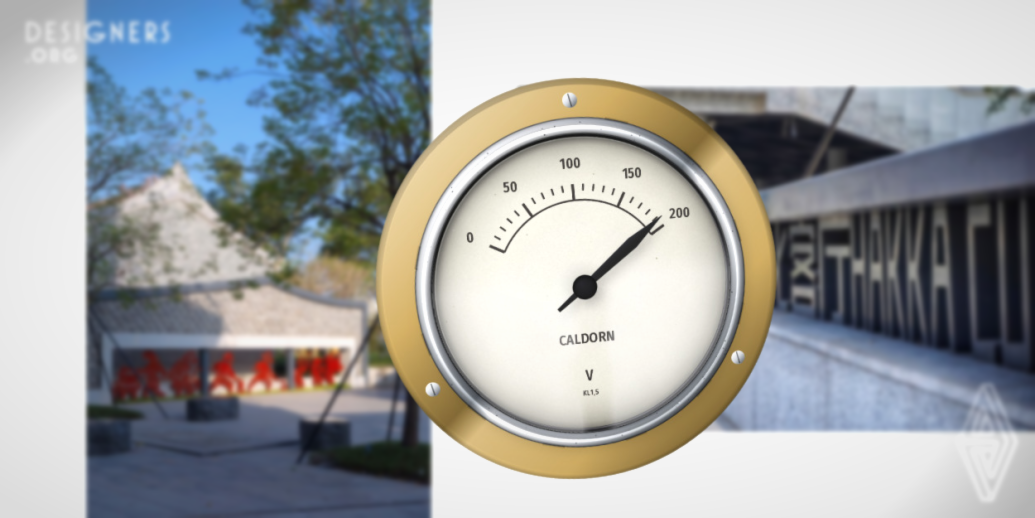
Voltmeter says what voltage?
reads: 190 V
